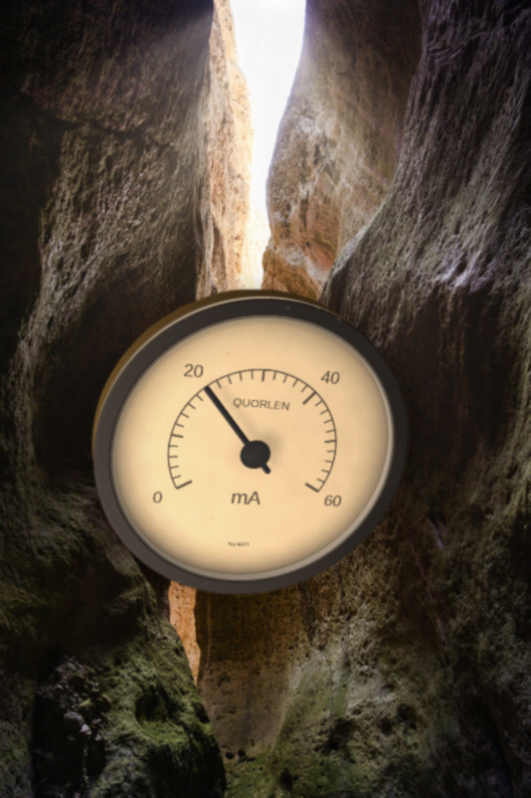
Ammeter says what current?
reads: 20 mA
